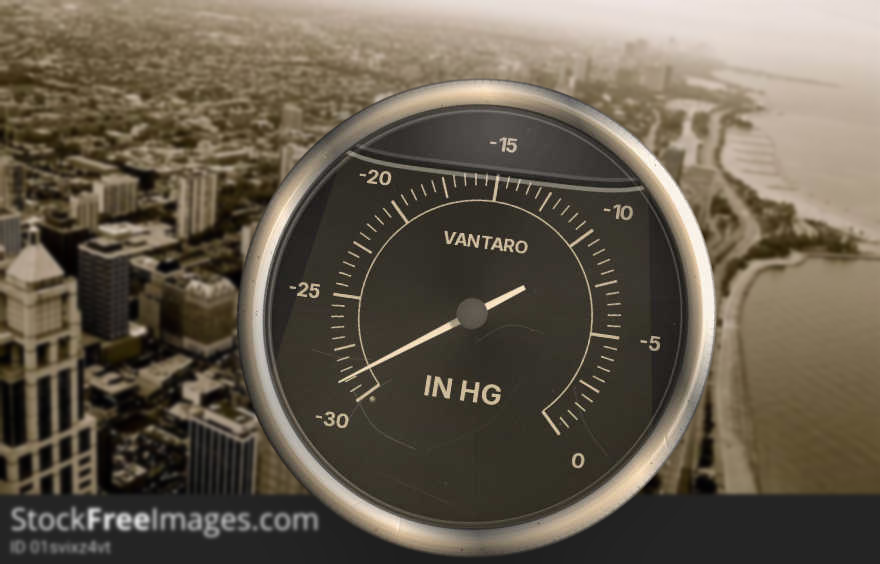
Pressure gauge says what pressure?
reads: -29 inHg
